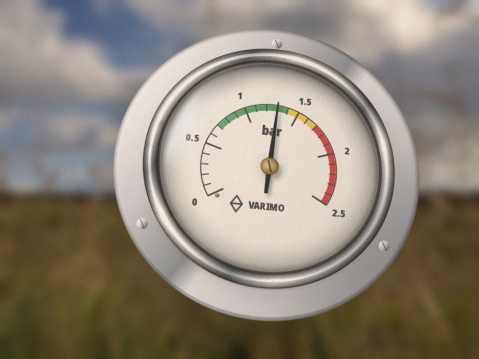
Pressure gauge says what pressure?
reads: 1.3 bar
